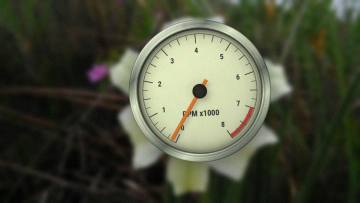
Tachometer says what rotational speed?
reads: 125 rpm
